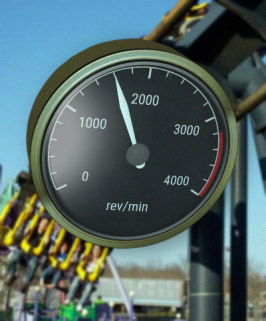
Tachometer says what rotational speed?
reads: 1600 rpm
